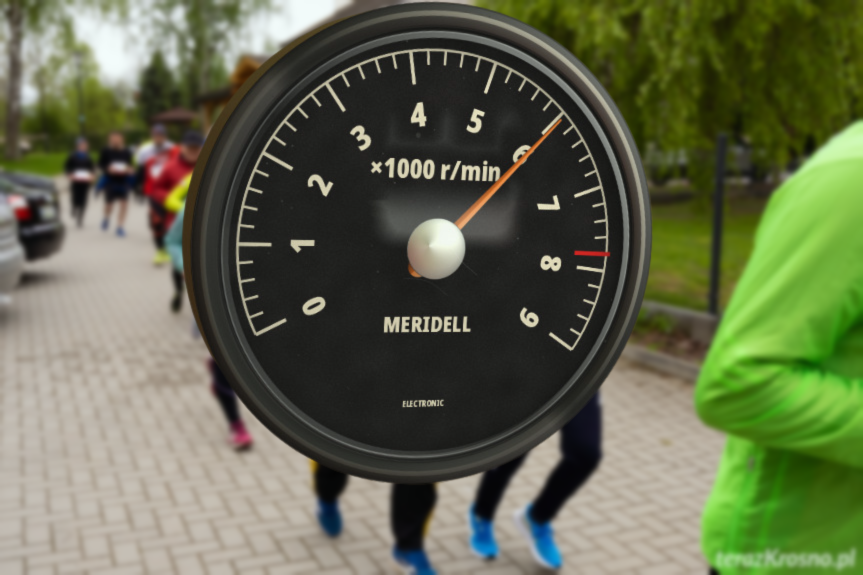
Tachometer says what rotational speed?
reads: 6000 rpm
